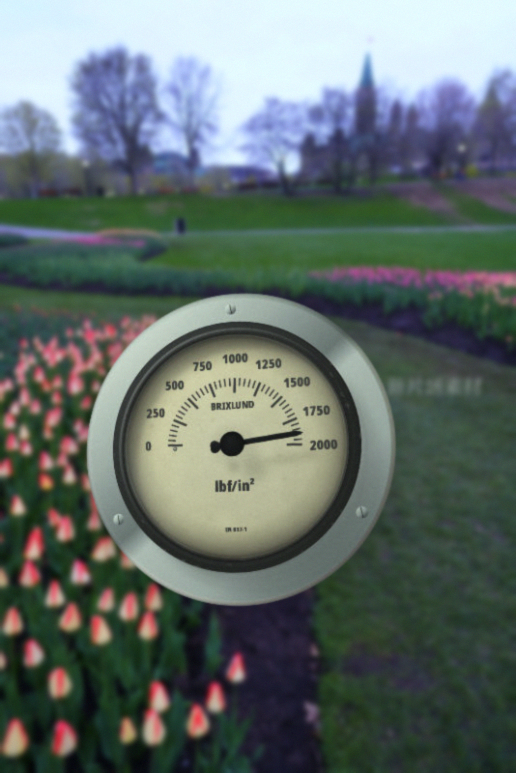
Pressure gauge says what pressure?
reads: 1900 psi
